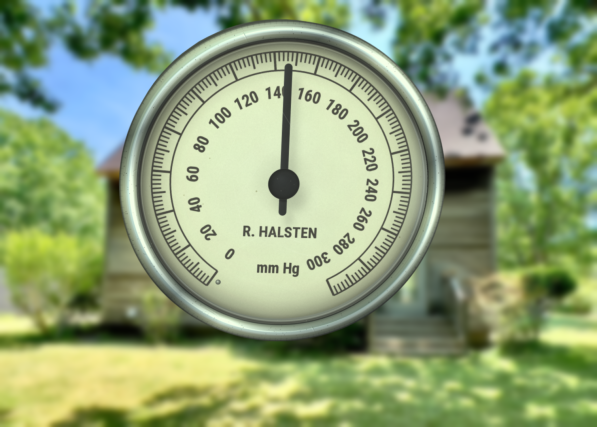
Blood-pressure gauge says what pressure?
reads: 146 mmHg
